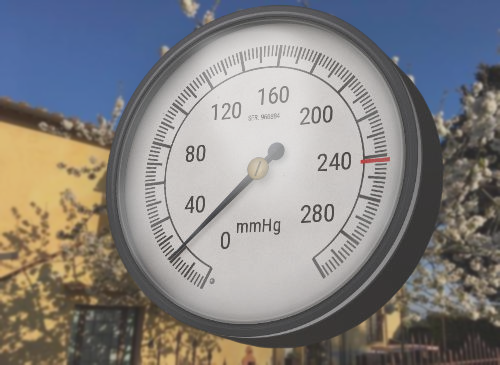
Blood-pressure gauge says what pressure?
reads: 20 mmHg
